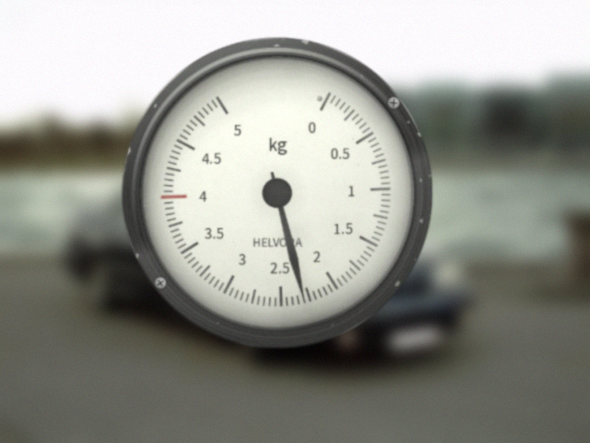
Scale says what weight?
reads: 2.3 kg
